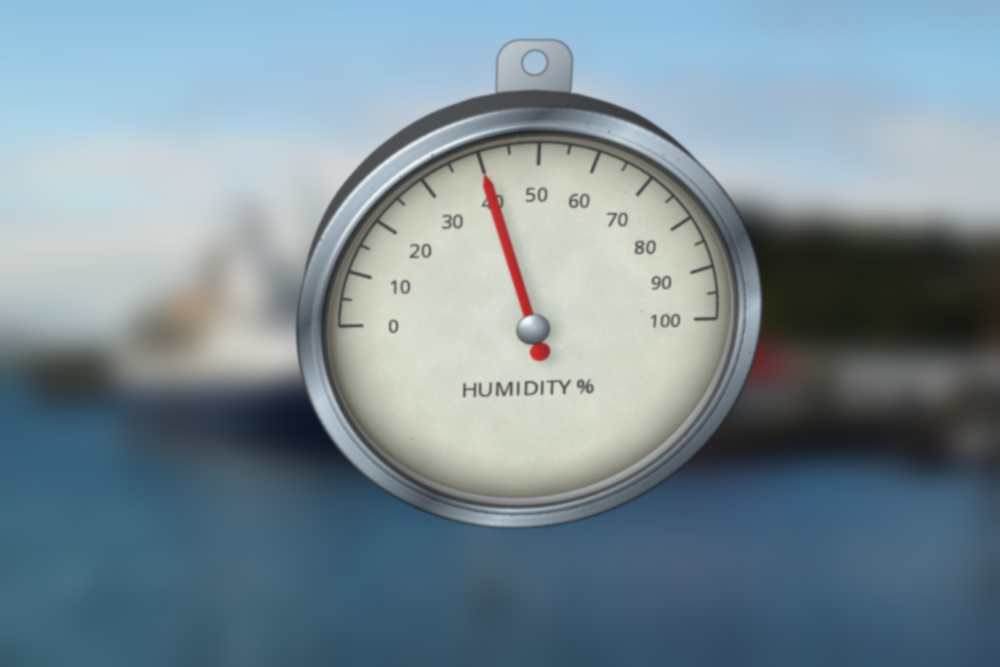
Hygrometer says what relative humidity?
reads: 40 %
